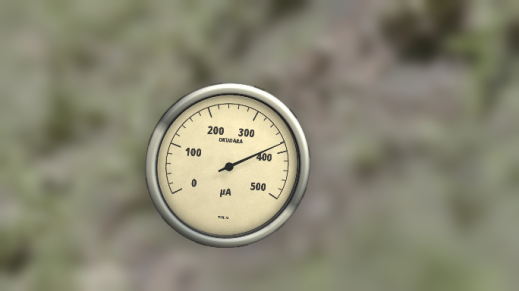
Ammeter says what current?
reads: 380 µA
